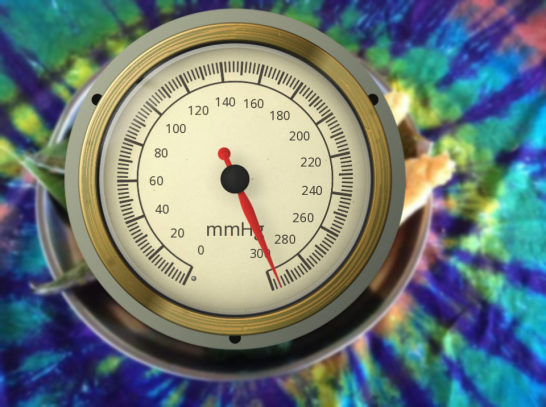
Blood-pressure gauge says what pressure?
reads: 296 mmHg
